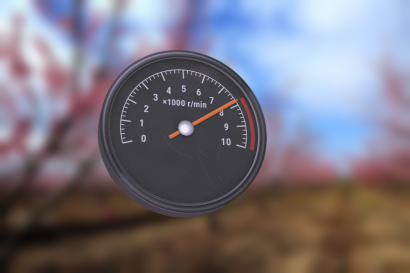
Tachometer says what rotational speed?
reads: 7800 rpm
